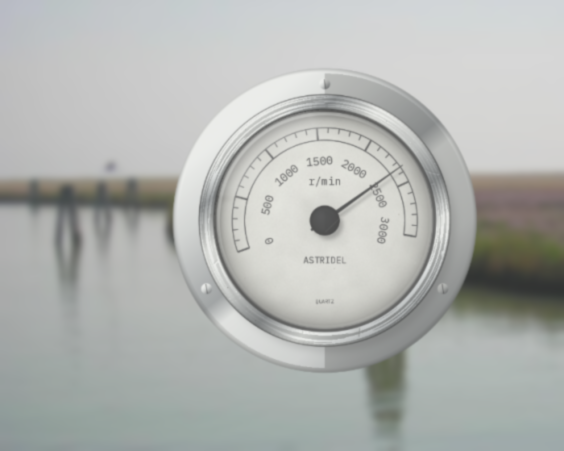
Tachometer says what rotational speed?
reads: 2350 rpm
